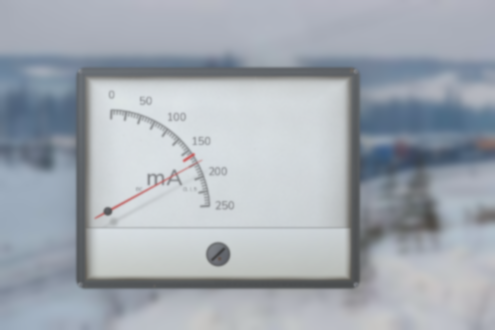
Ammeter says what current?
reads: 175 mA
